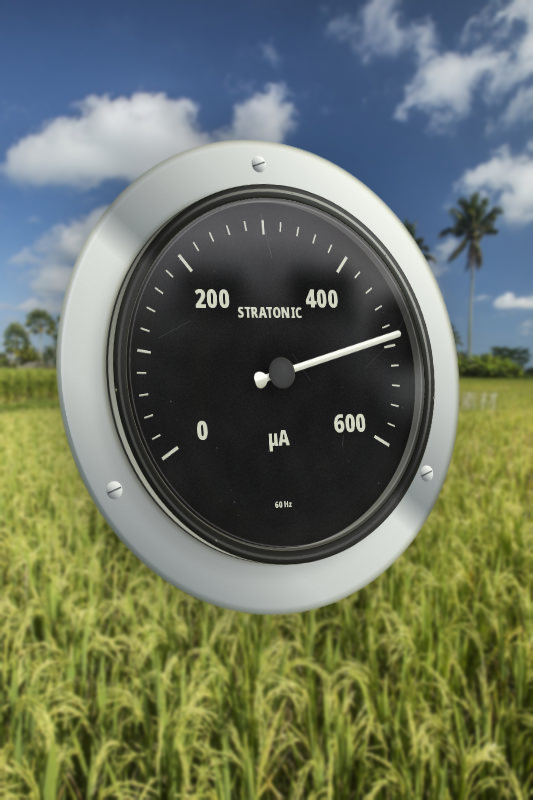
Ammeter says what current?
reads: 490 µA
